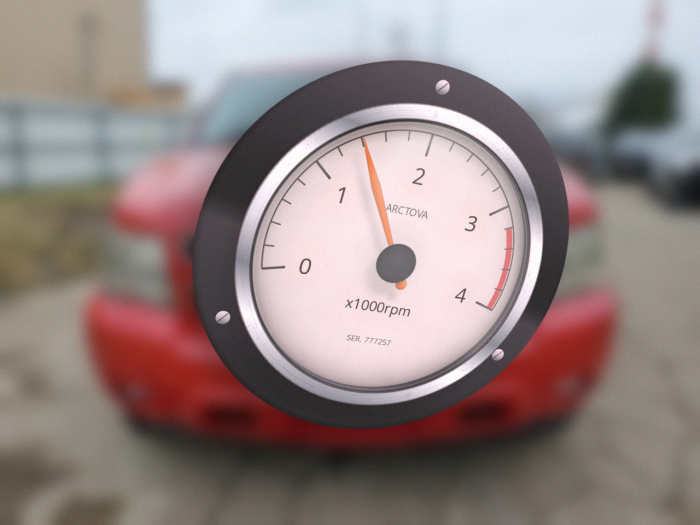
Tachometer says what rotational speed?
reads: 1400 rpm
